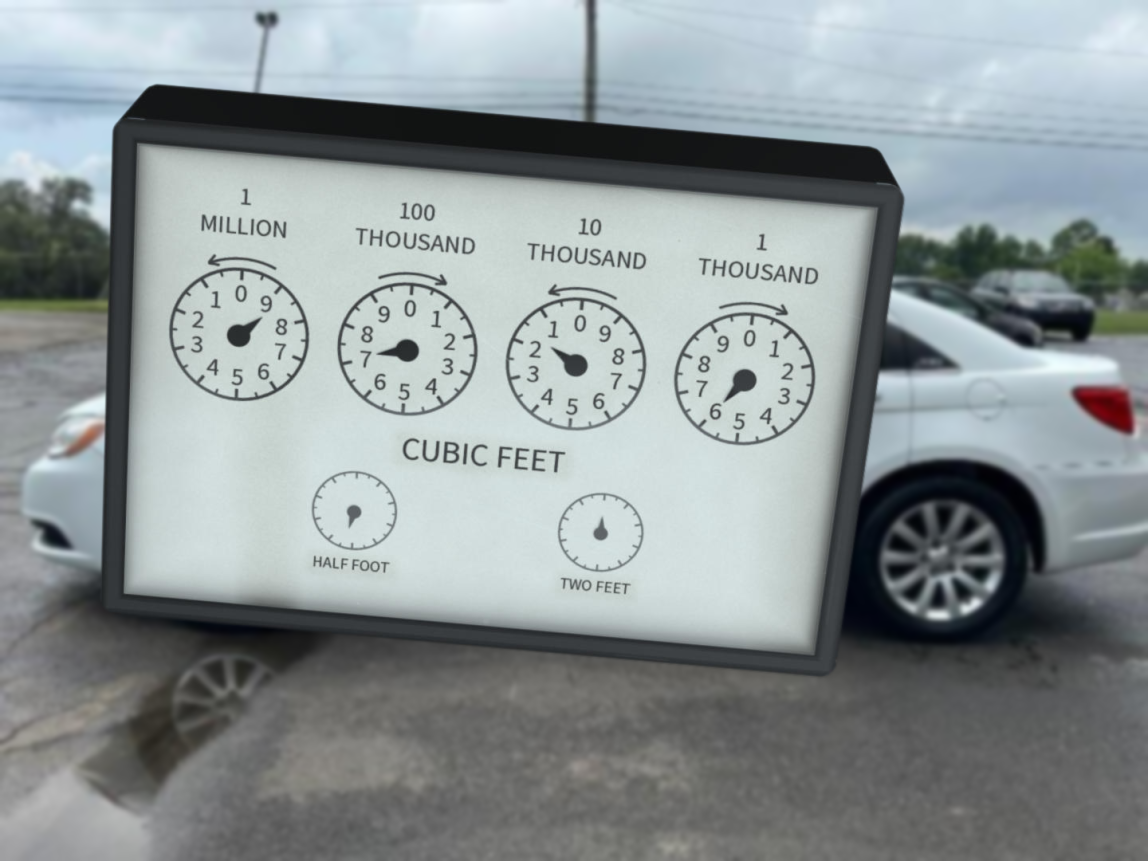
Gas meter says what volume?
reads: 871600 ft³
